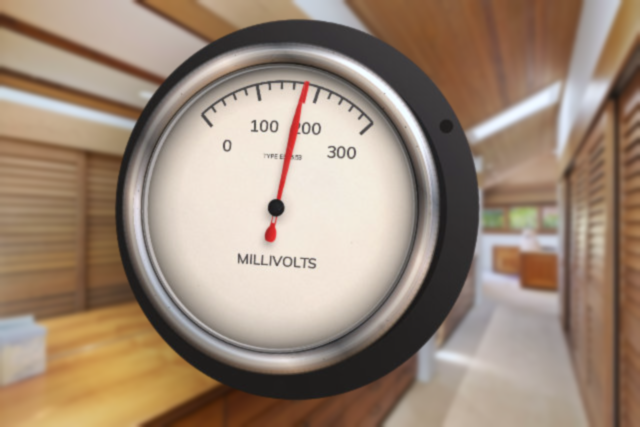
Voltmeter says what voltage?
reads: 180 mV
